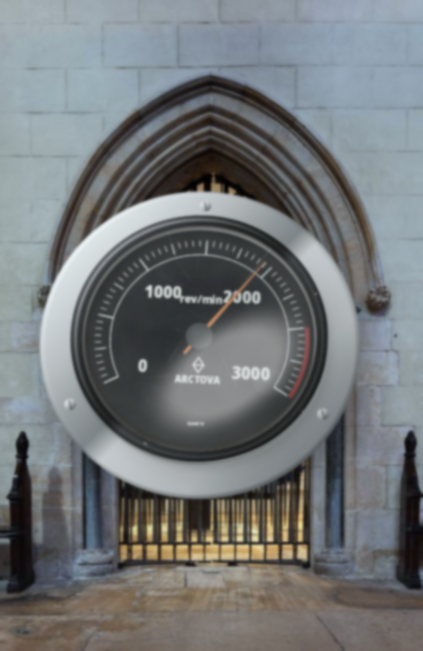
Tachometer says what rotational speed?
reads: 1950 rpm
